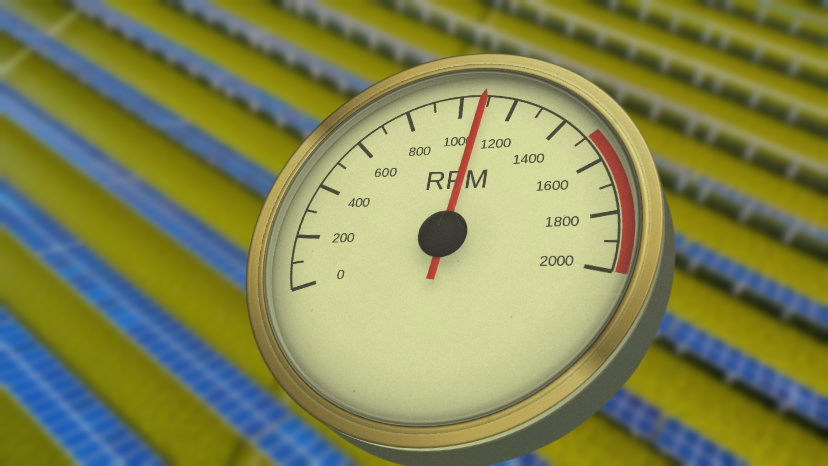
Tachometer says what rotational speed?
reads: 1100 rpm
